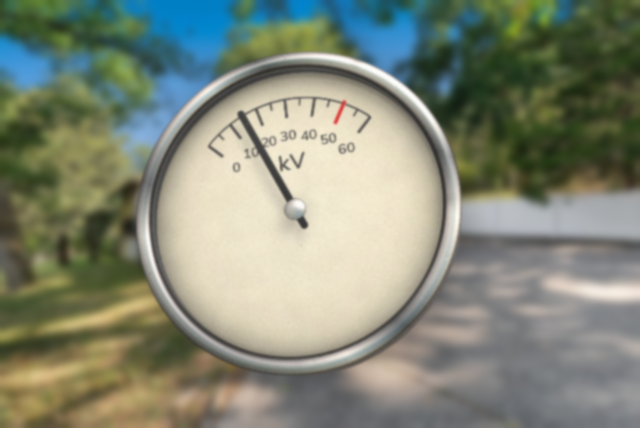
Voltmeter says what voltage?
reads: 15 kV
